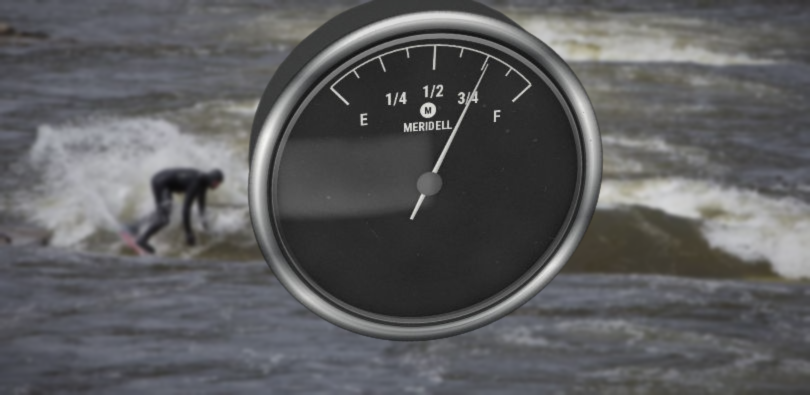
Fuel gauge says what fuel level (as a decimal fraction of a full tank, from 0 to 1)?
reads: 0.75
